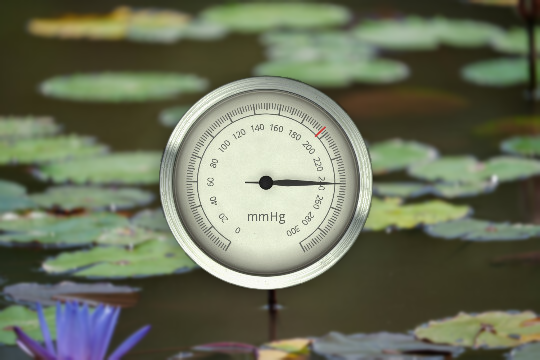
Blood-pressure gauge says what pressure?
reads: 240 mmHg
